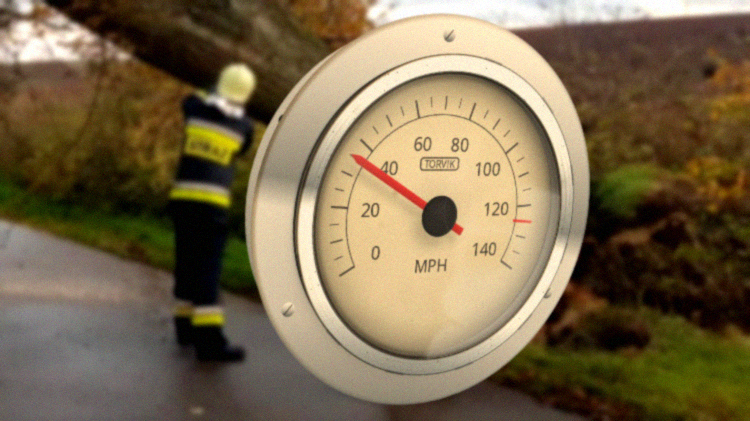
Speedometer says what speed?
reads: 35 mph
